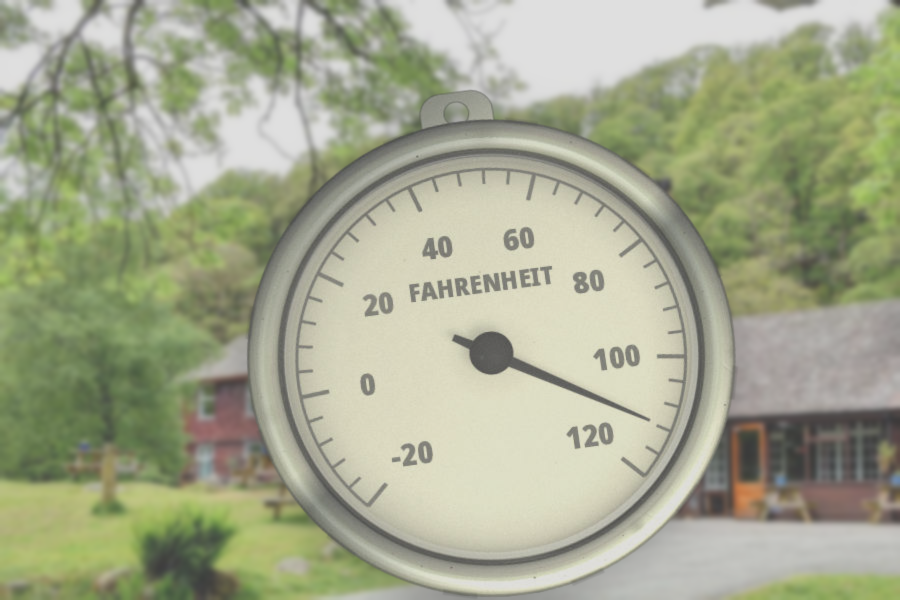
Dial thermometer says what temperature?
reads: 112 °F
